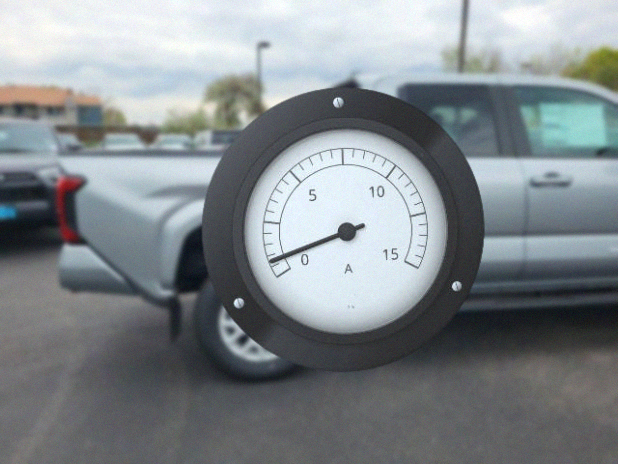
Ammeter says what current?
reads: 0.75 A
